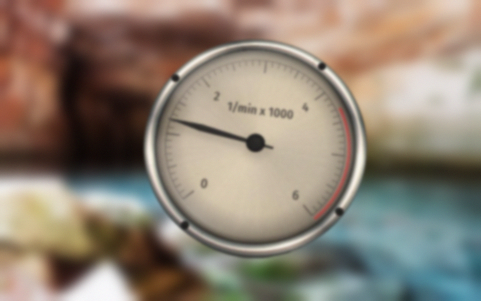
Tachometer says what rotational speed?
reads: 1200 rpm
